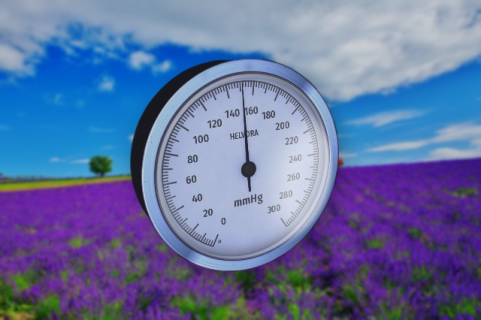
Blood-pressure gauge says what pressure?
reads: 150 mmHg
